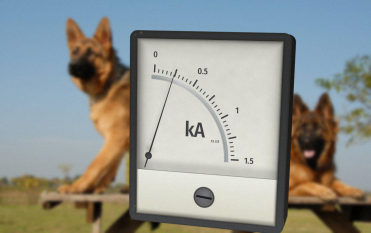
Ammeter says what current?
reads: 0.25 kA
